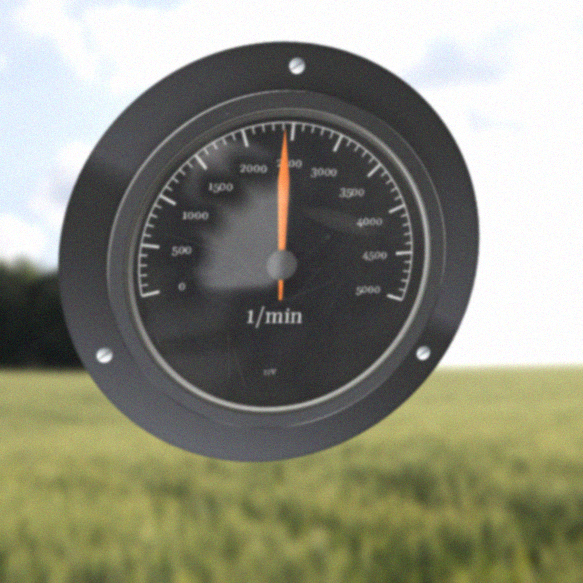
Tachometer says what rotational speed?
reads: 2400 rpm
